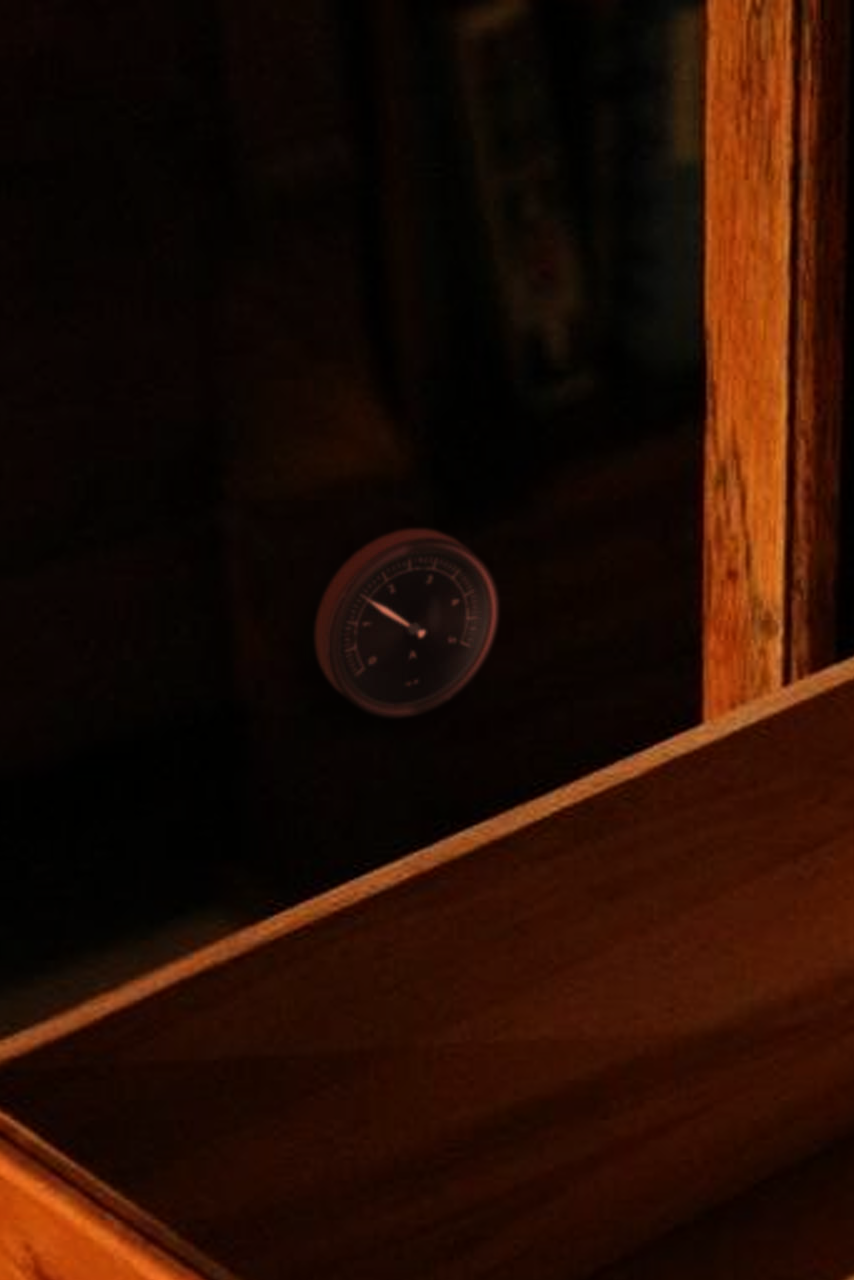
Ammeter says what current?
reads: 1.5 A
